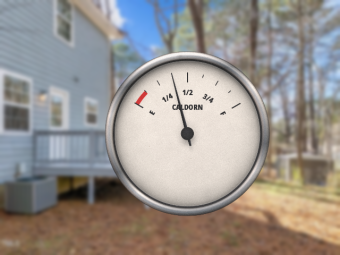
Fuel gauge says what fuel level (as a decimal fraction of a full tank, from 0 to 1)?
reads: 0.375
